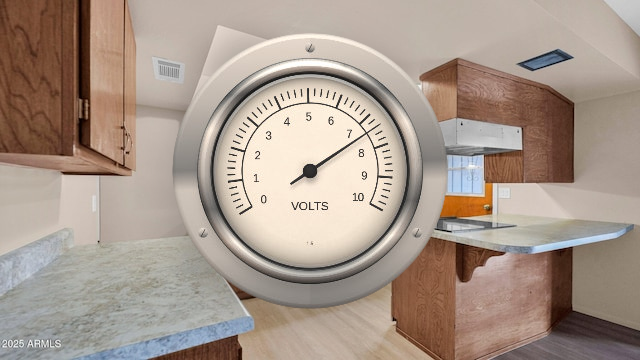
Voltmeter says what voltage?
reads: 7.4 V
